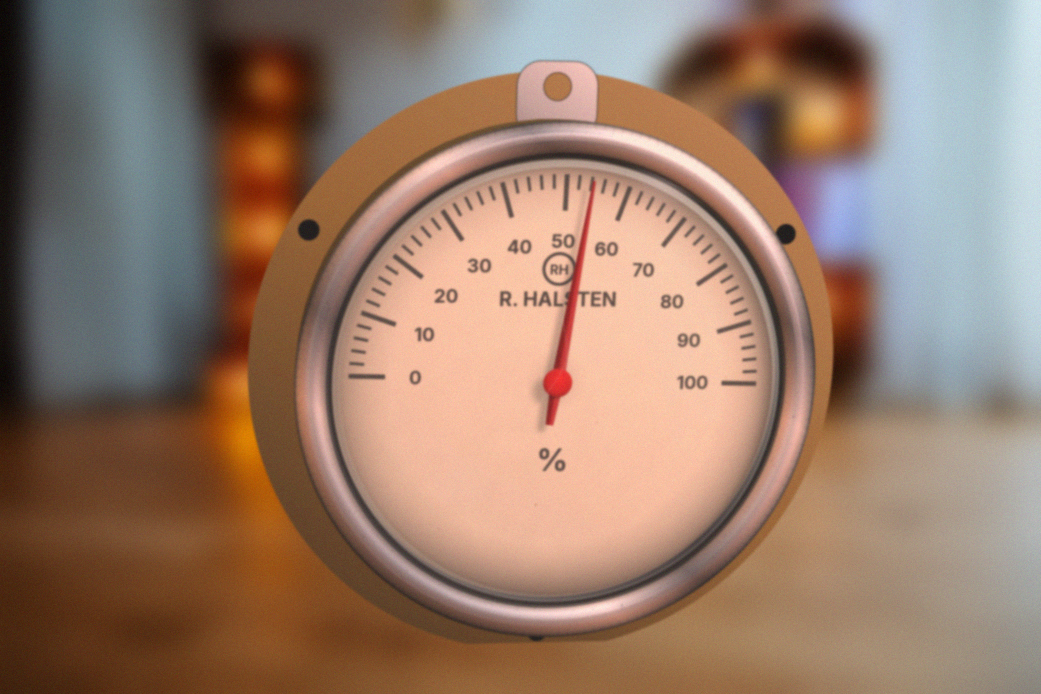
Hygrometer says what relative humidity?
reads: 54 %
